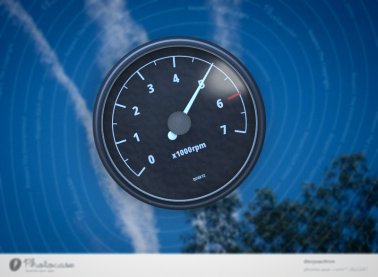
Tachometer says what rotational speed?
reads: 5000 rpm
